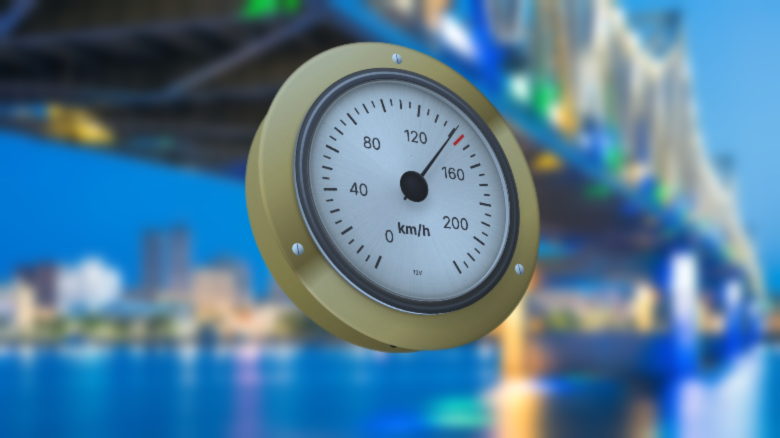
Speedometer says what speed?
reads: 140 km/h
